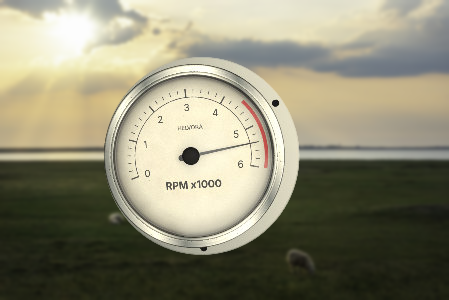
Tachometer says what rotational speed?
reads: 5400 rpm
